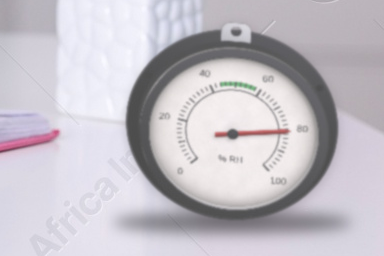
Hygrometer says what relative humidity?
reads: 80 %
